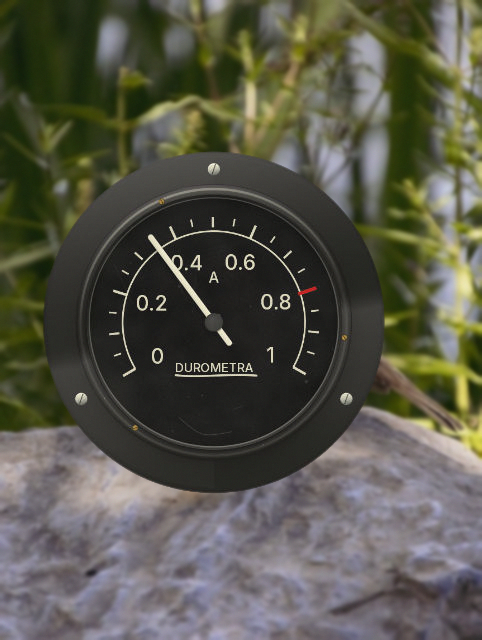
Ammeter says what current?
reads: 0.35 A
